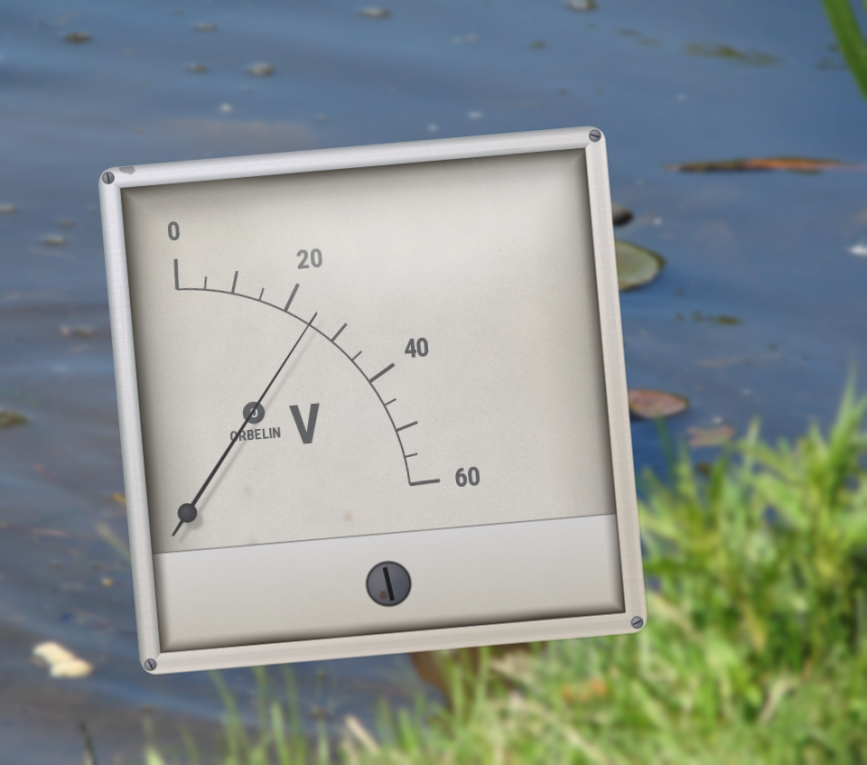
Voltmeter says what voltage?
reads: 25 V
